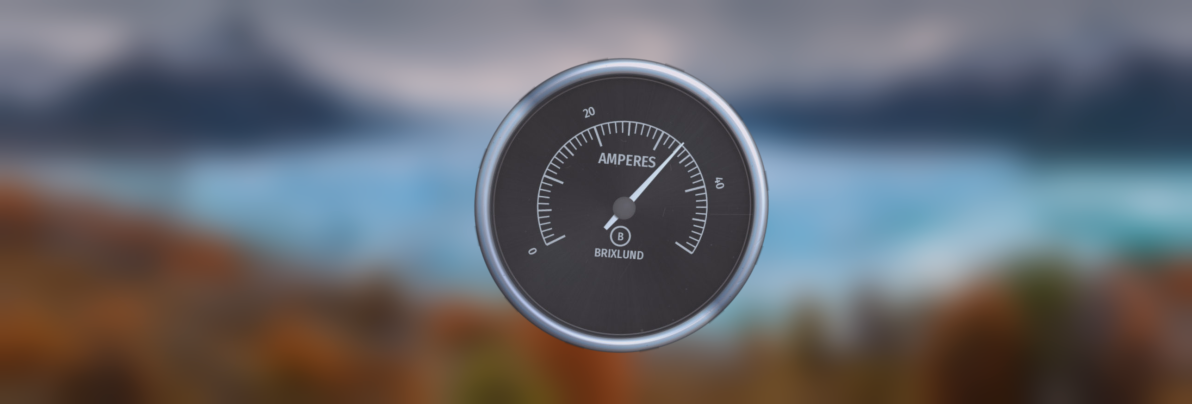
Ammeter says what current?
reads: 33 A
